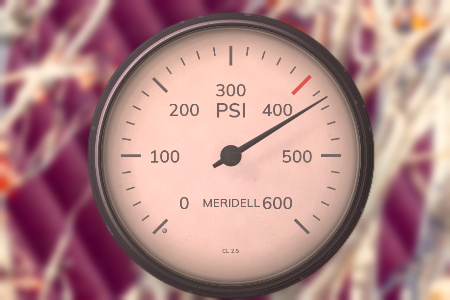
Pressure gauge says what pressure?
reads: 430 psi
